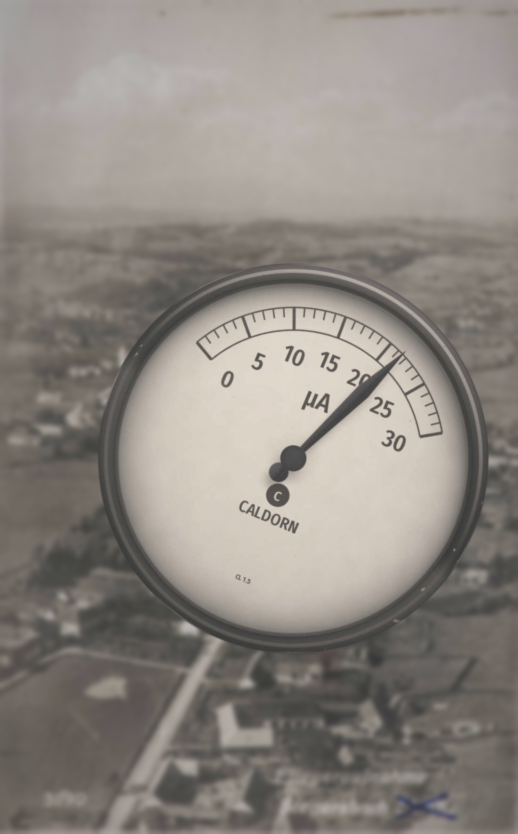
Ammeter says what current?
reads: 21.5 µA
